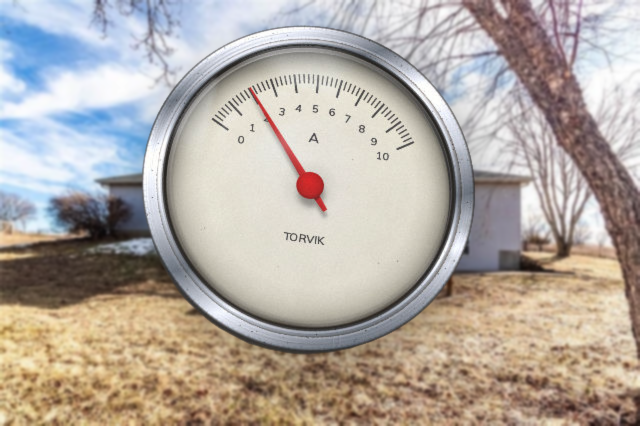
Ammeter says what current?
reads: 2 A
